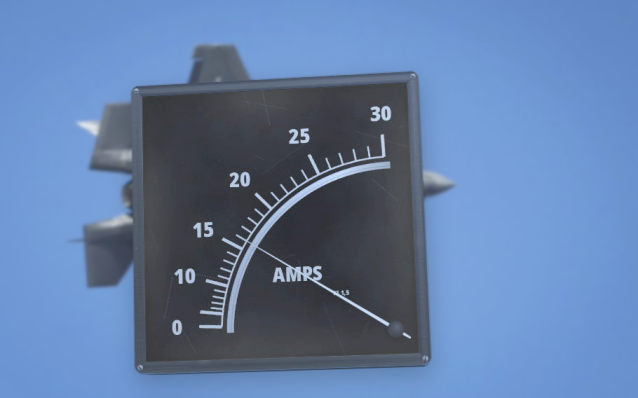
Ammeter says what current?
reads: 16 A
